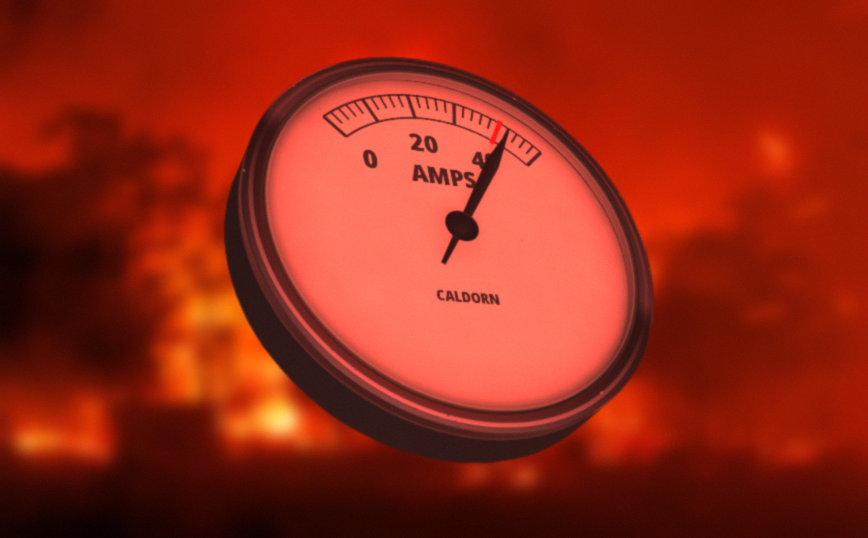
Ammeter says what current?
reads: 42 A
